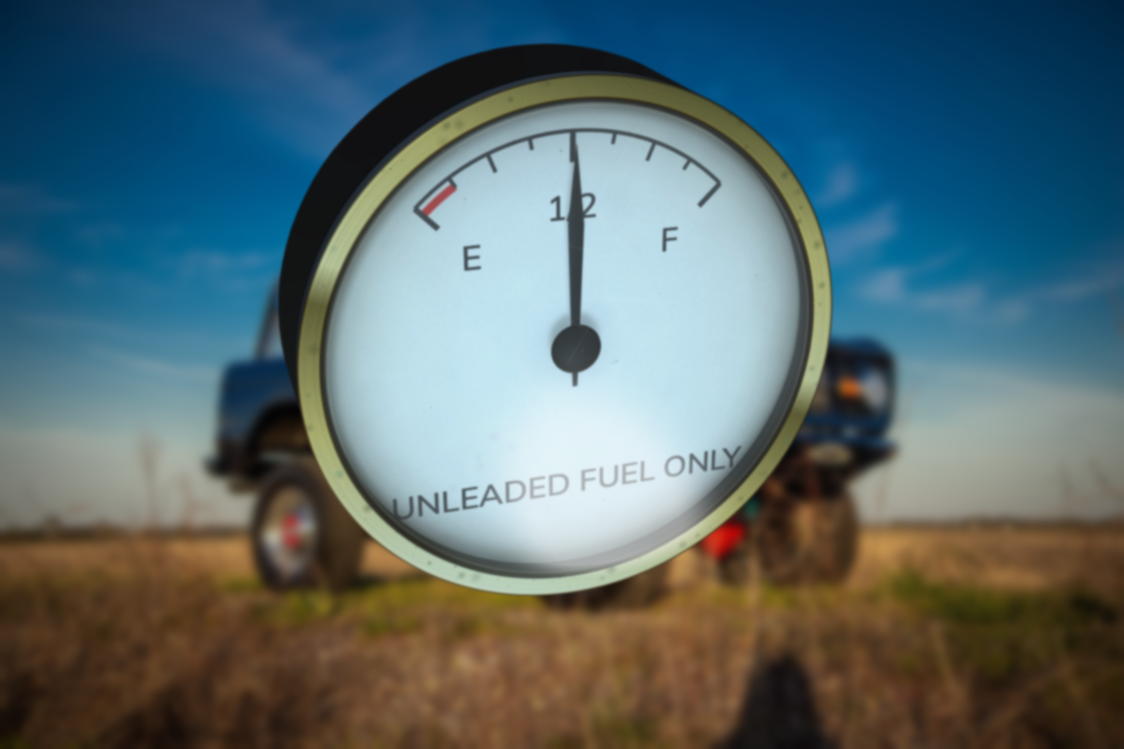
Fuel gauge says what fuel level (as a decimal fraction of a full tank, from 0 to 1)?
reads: 0.5
